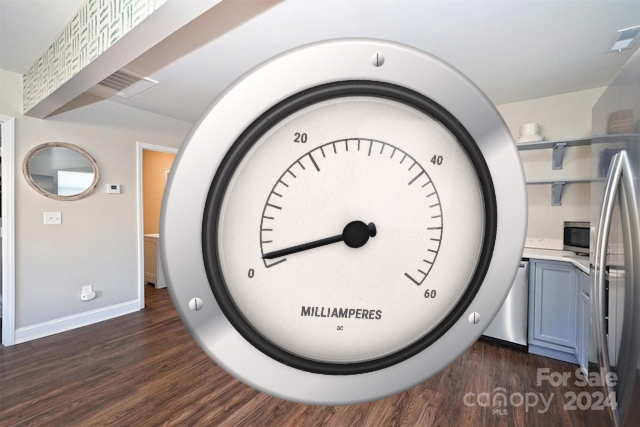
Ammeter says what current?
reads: 2 mA
